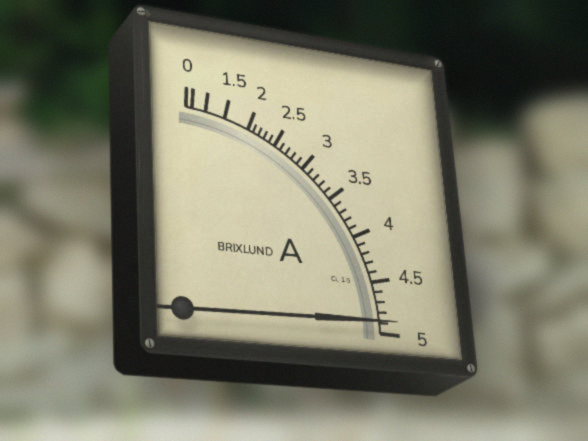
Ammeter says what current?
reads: 4.9 A
